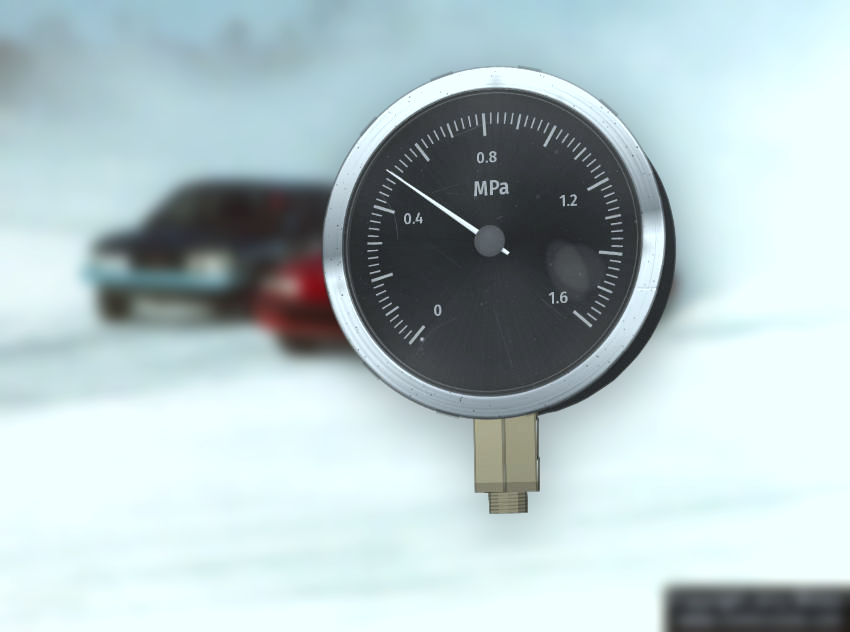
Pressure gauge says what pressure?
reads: 0.5 MPa
